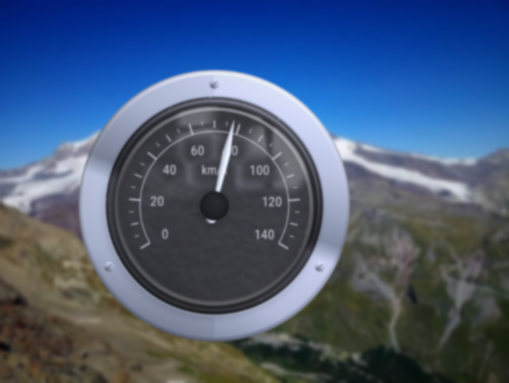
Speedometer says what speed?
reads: 77.5 km/h
